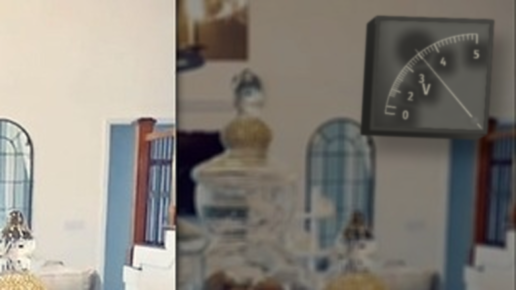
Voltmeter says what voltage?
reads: 3.5 V
